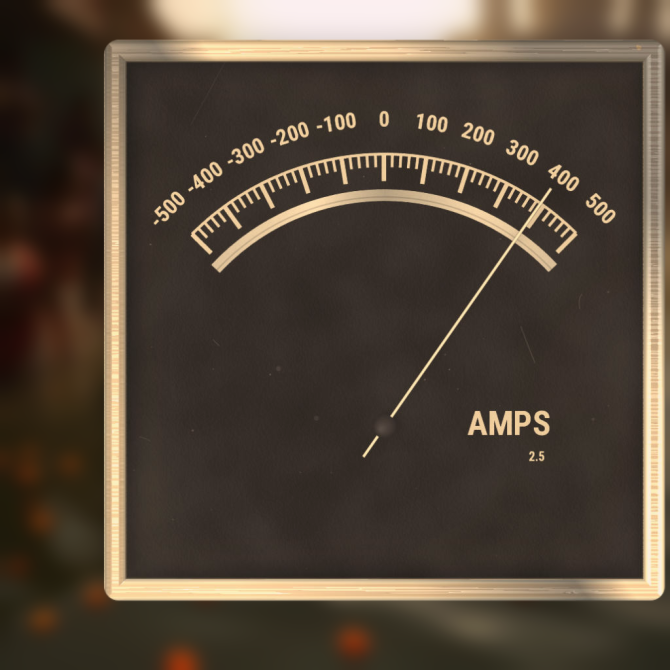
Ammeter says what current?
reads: 390 A
